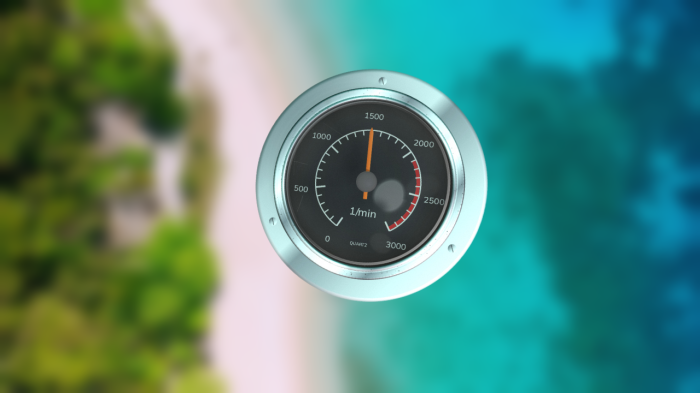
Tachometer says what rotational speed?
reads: 1500 rpm
